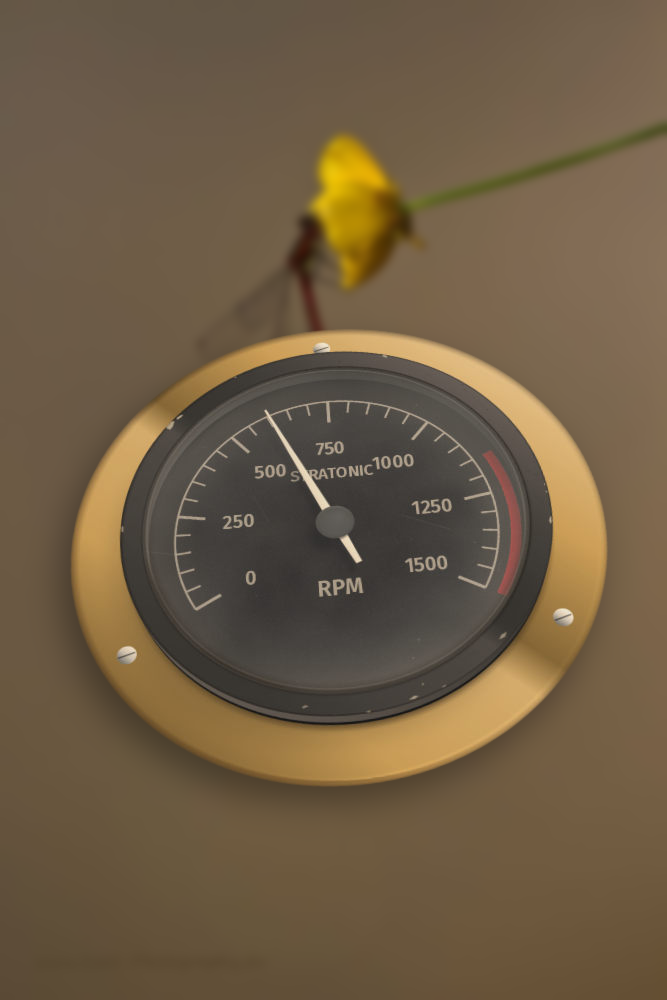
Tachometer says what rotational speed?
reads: 600 rpm
